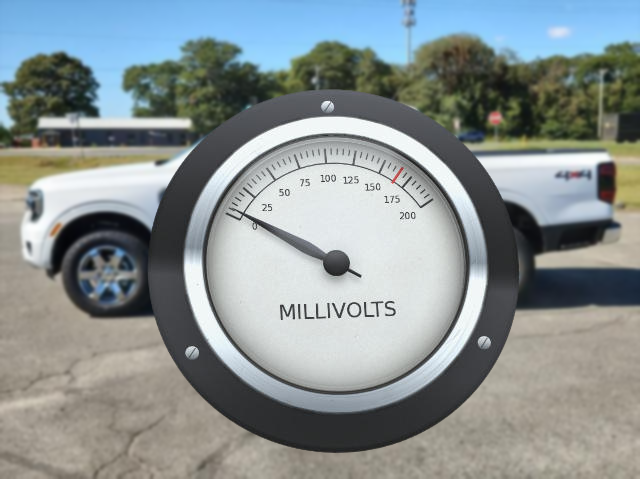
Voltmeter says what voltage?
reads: 5 mV
